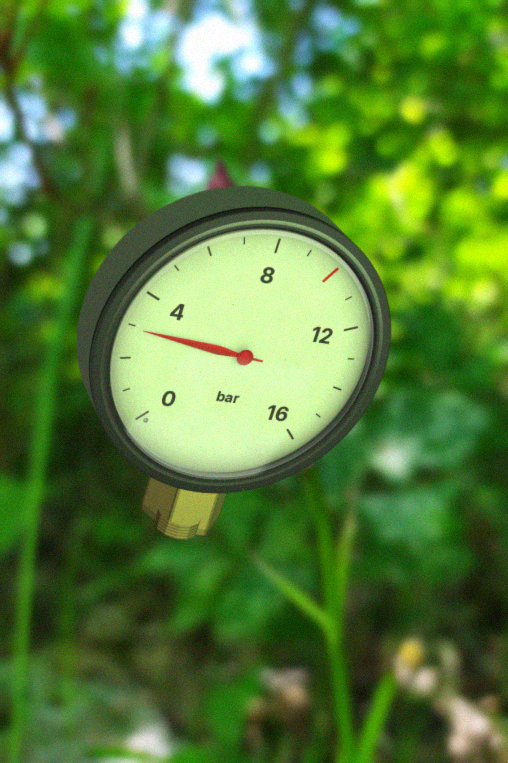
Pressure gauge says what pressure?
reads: 3 bar
